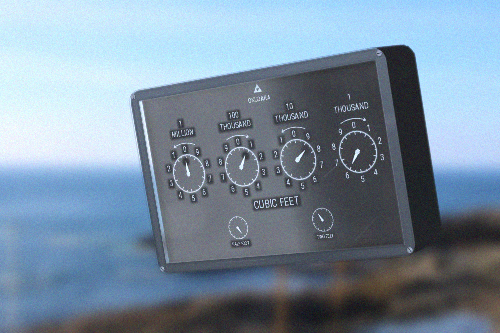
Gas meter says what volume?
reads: 8600 ft³
